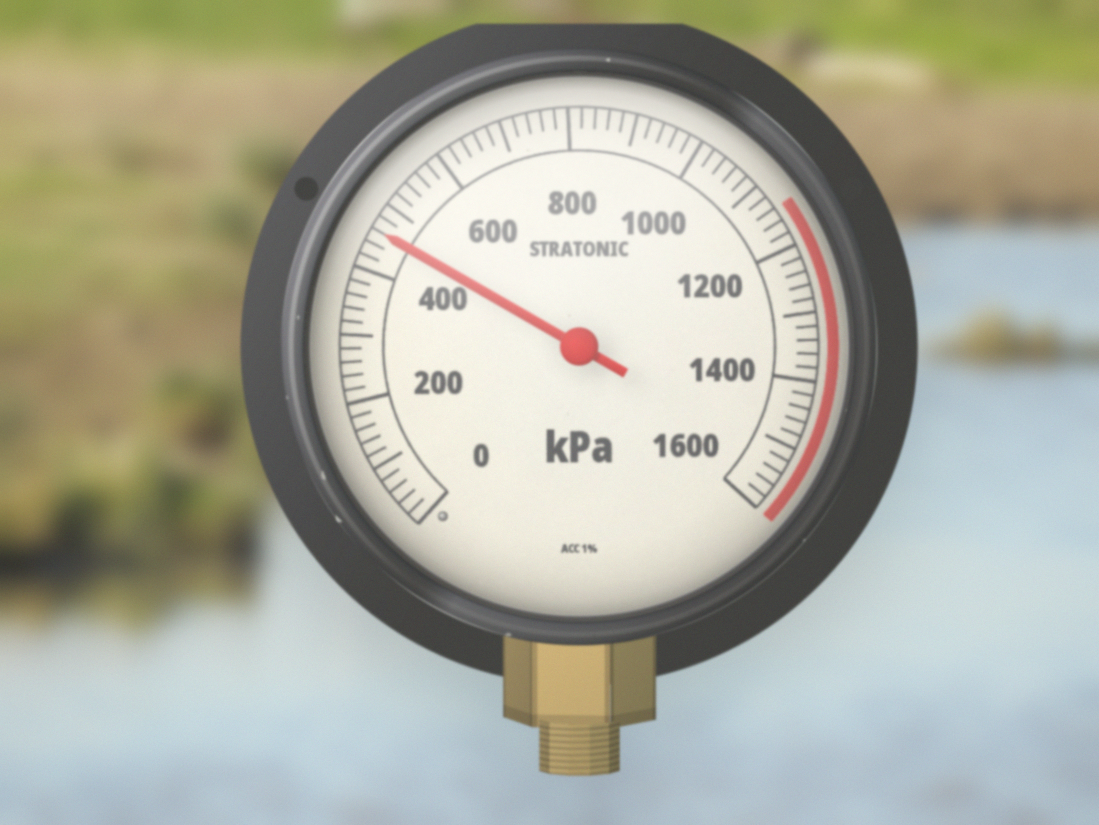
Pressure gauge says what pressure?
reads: 460 kPa
